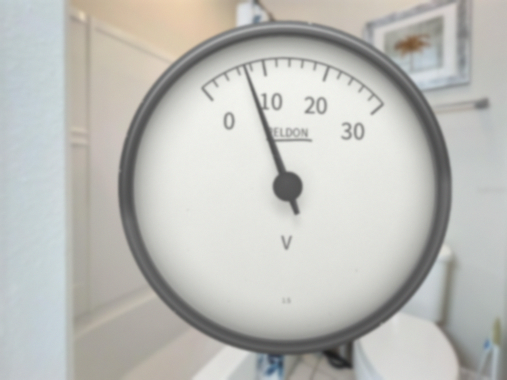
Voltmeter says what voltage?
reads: 7 V
